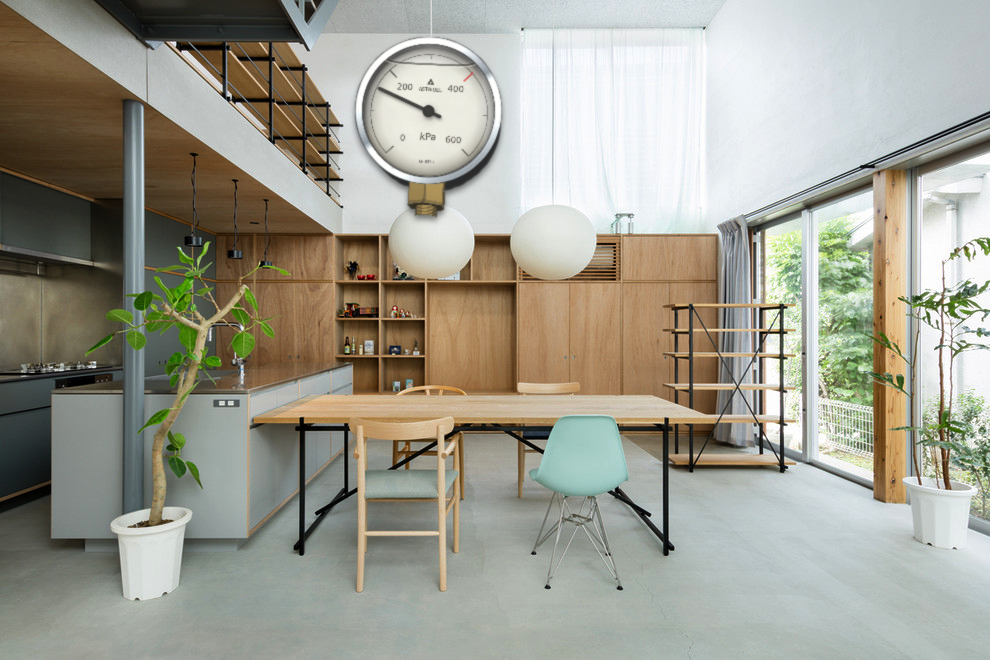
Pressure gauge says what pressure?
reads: 150 kPa
